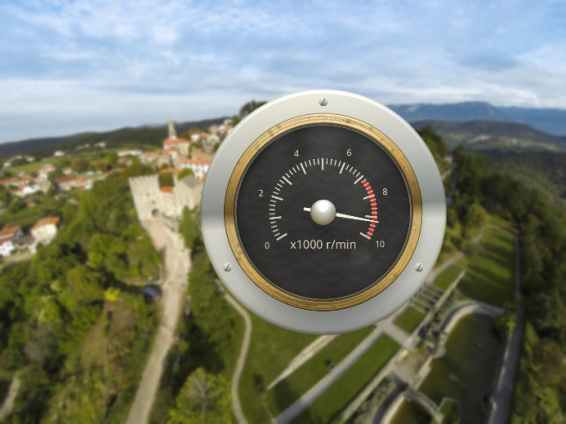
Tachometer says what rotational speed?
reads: 9200 rpm
